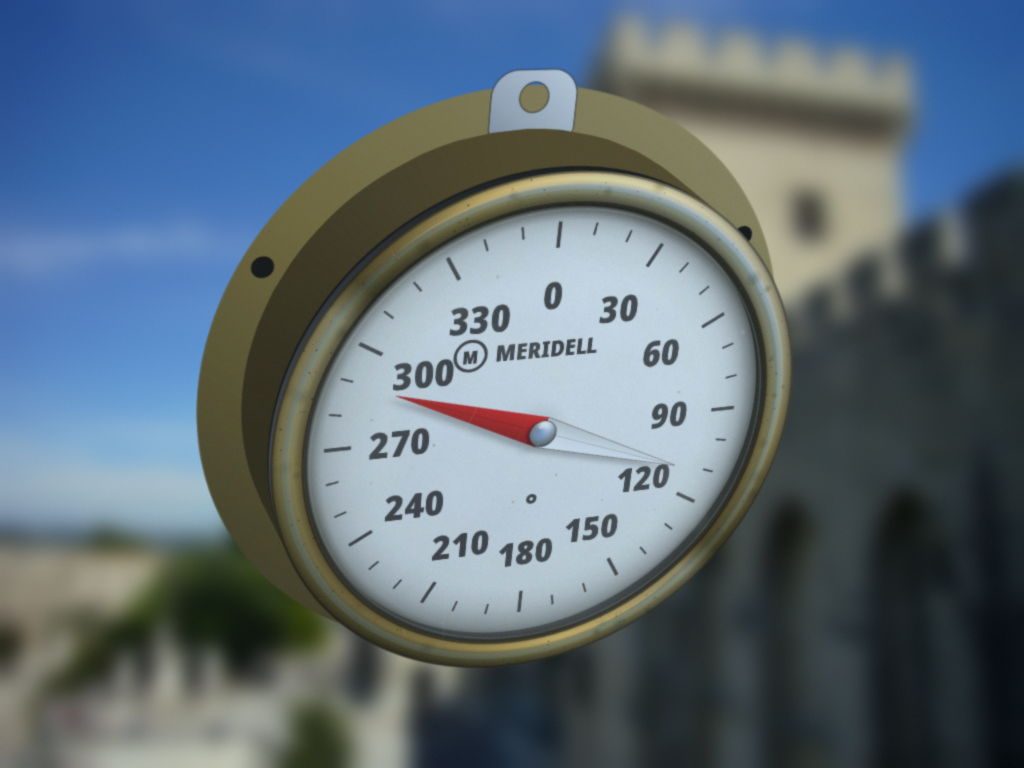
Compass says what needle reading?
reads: 290 °
